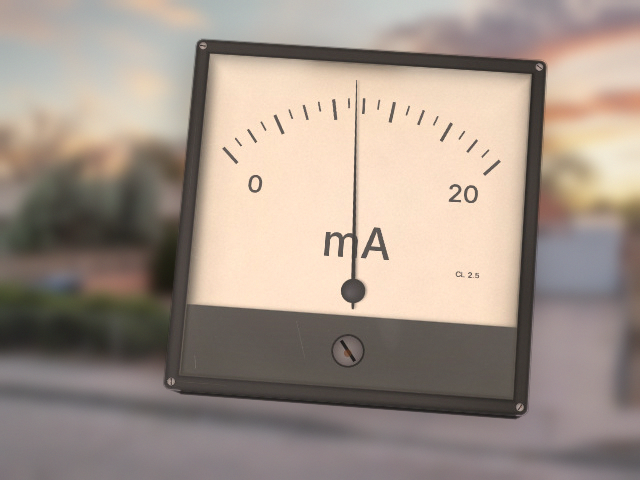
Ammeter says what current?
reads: 9.5 mA
